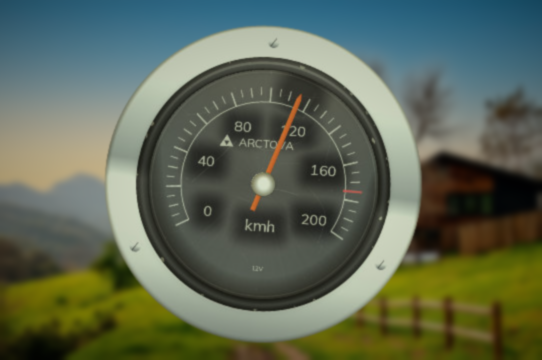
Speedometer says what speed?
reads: 115 km/h
